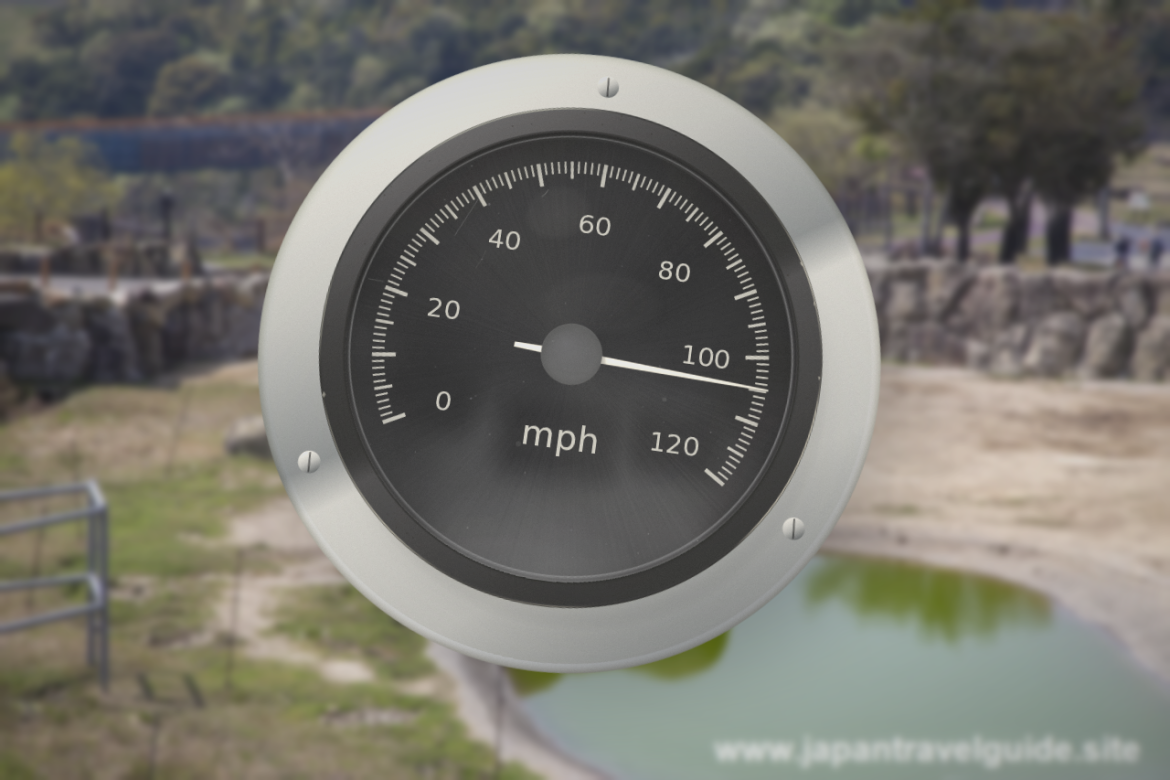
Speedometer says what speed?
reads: 105 mph
